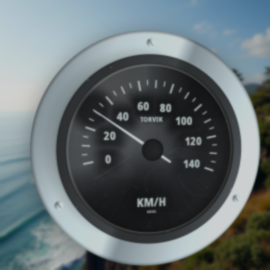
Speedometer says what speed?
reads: 30 km/h
